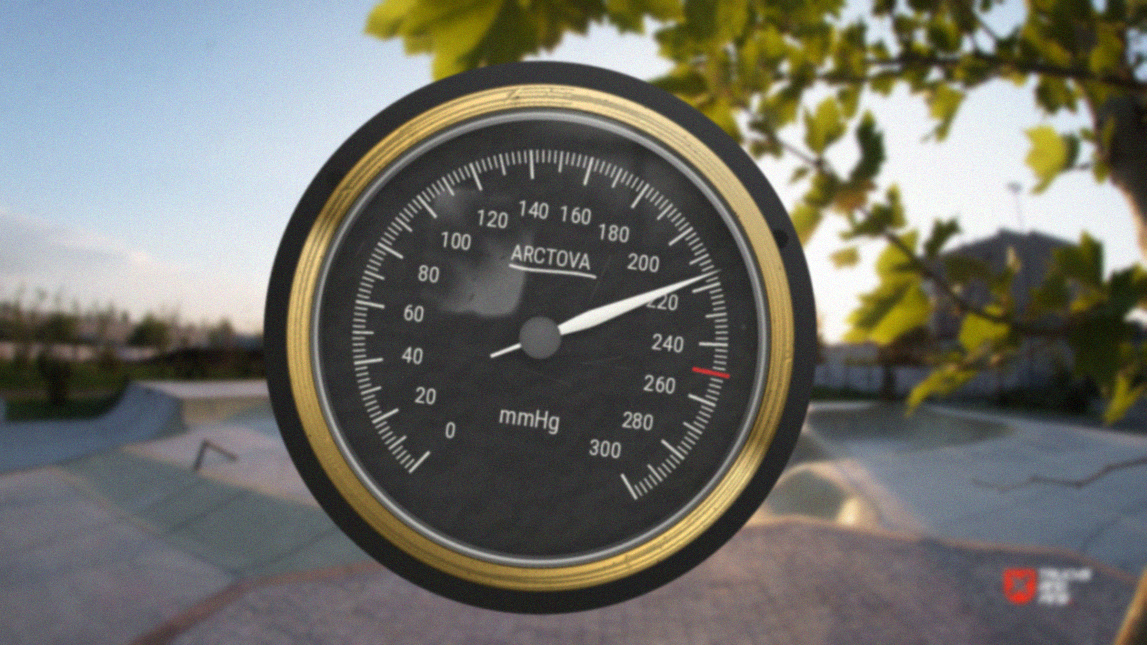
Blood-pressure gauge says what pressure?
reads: 216 mmHg
